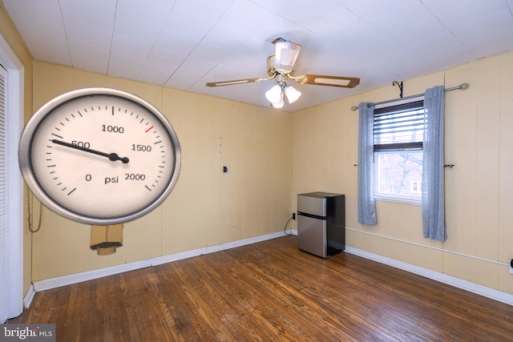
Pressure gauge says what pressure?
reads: 450 psi
